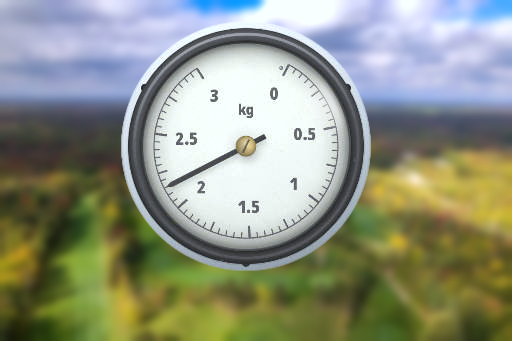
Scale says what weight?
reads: 2.15 kg
